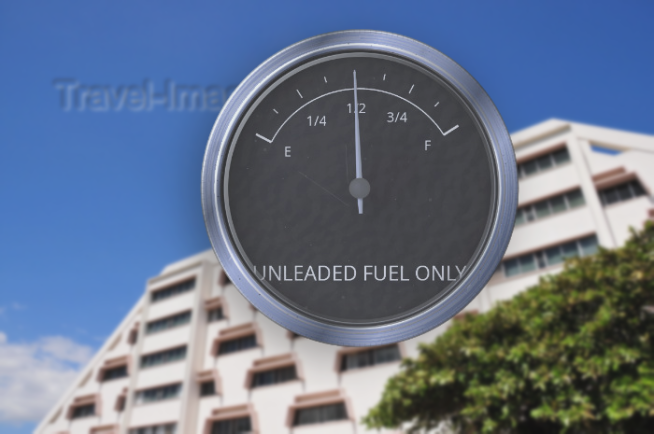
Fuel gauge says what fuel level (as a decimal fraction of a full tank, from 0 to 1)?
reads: 0.5
